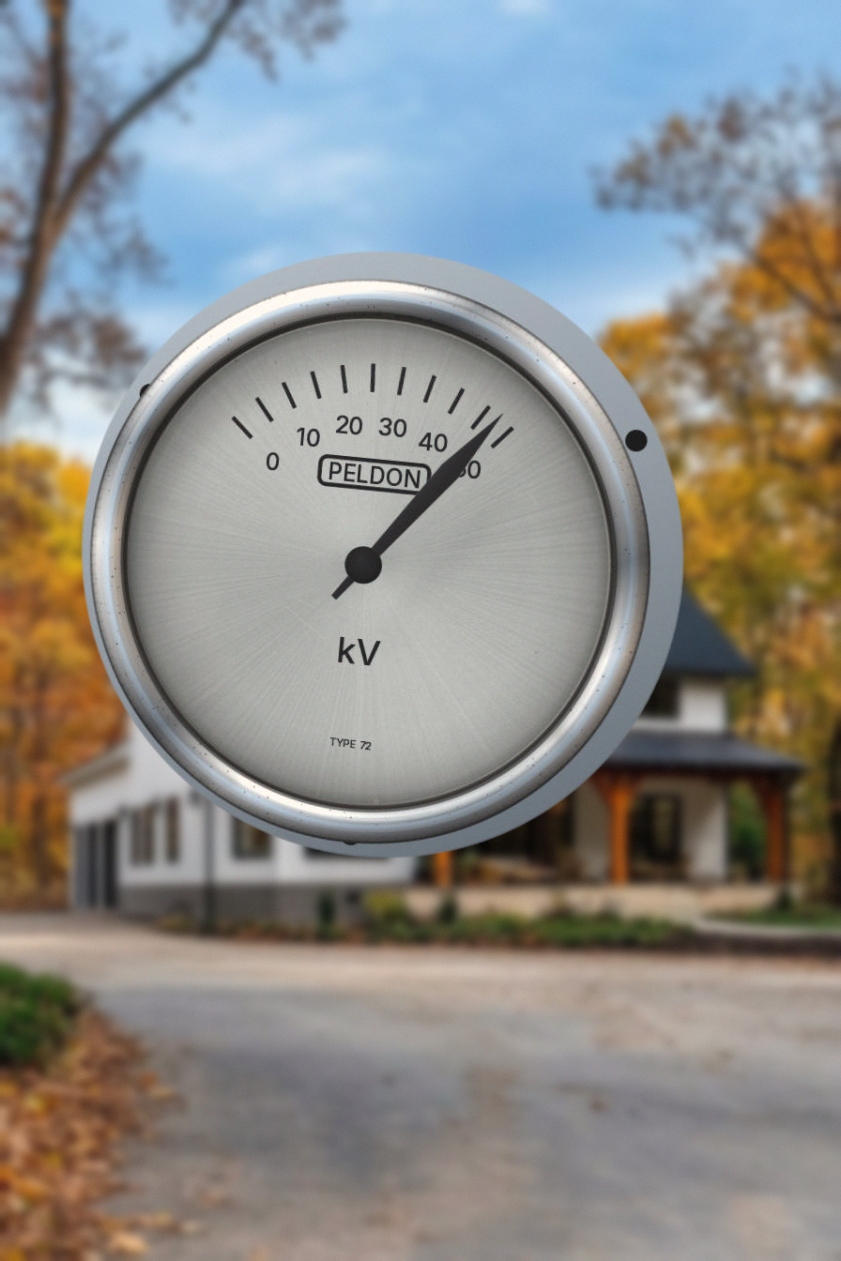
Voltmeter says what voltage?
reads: 47.5 kV
